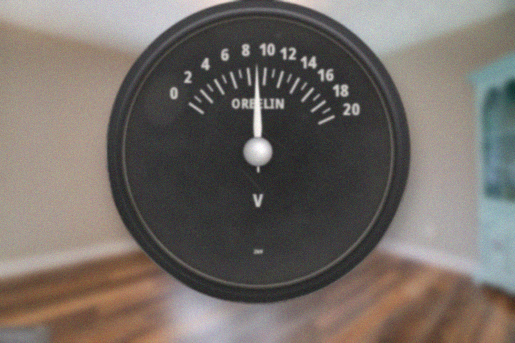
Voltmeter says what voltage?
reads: 9 V
